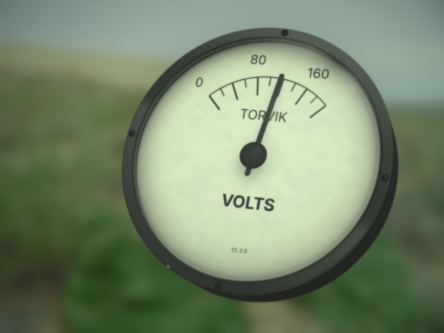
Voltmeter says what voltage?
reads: 120 V
